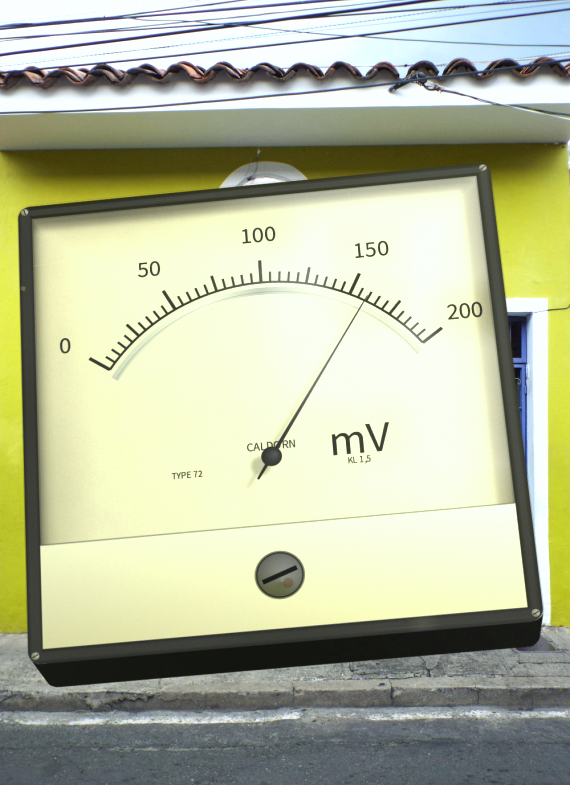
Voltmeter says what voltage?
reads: 160 mV
